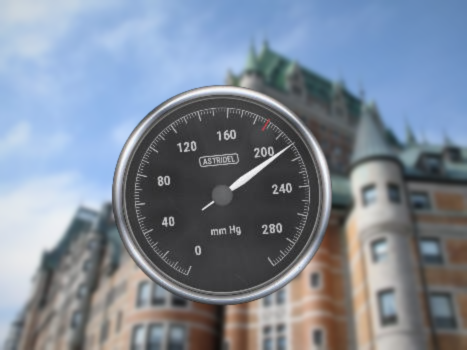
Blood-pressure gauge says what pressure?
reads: 210 mmHg
